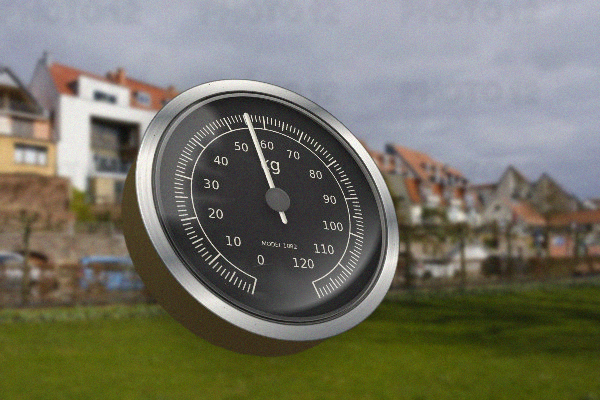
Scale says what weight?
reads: 55 kg
